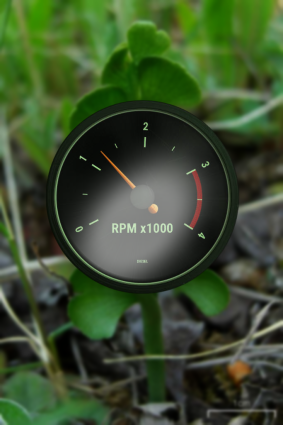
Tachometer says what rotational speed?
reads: 1250 rpm
